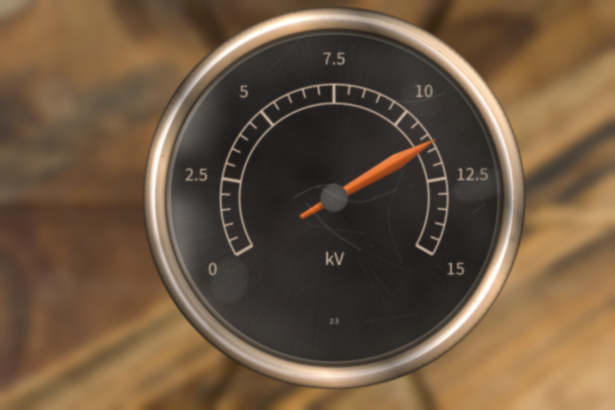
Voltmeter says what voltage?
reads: 11.25 kV
